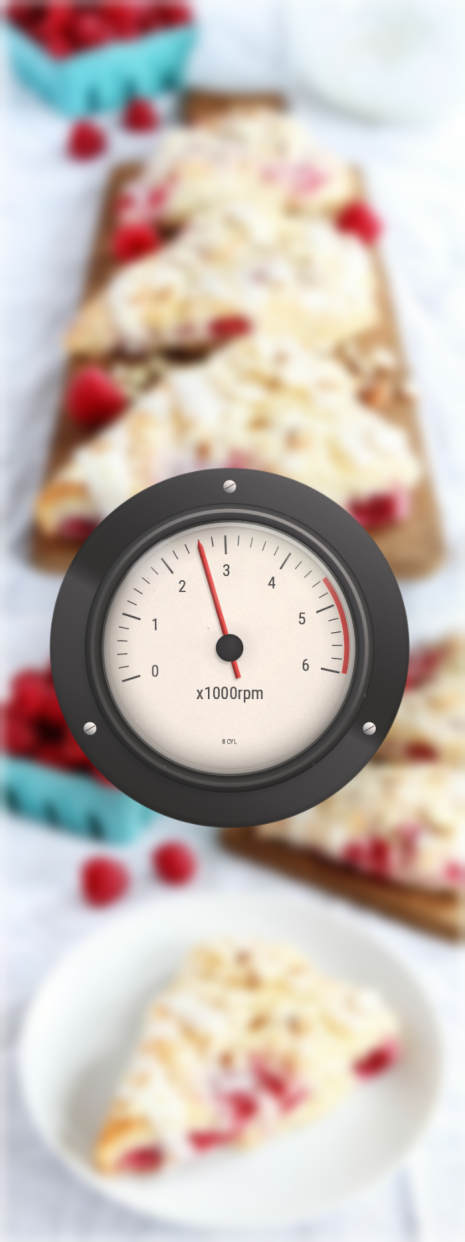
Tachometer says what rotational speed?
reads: 2600 rpm
